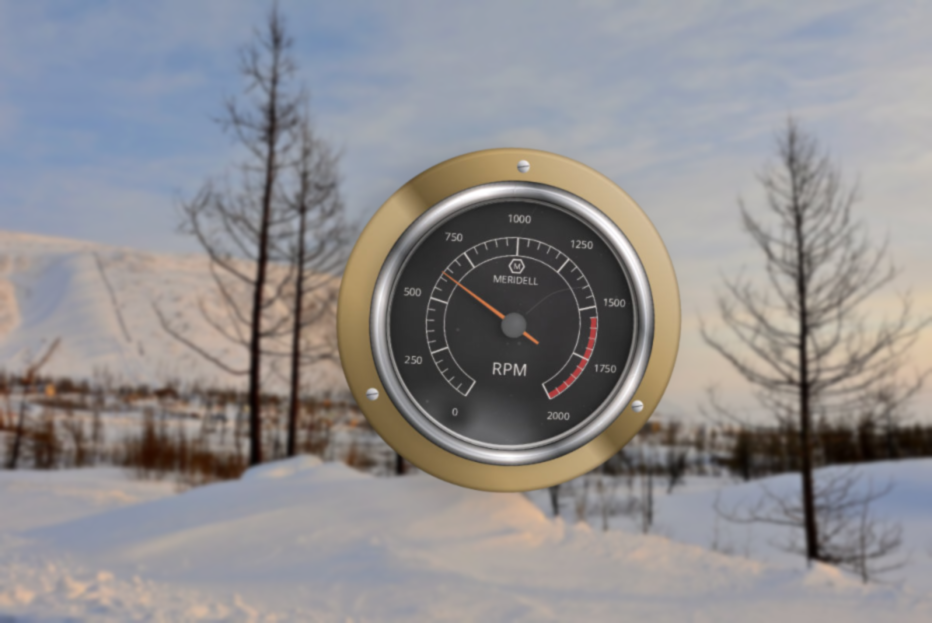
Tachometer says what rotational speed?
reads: 625 rpm
